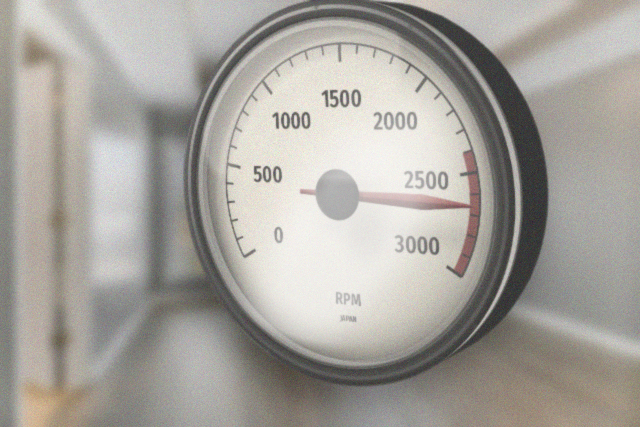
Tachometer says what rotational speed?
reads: 2650 rpm
